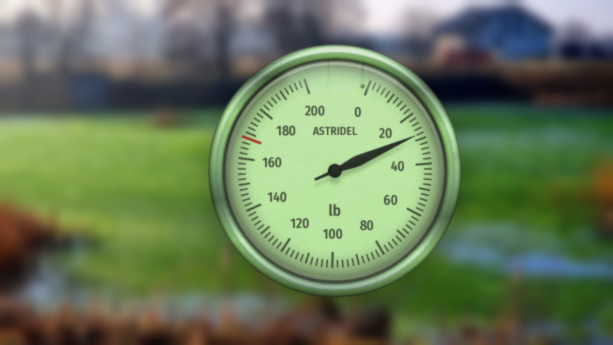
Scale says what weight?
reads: 28 lb
